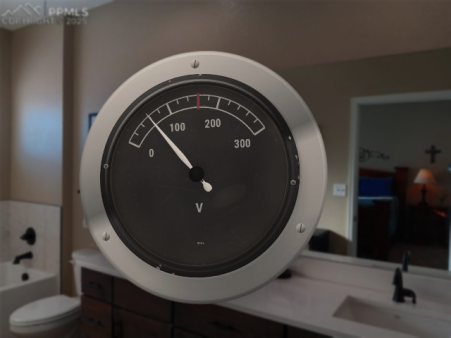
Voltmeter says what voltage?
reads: 60 V
